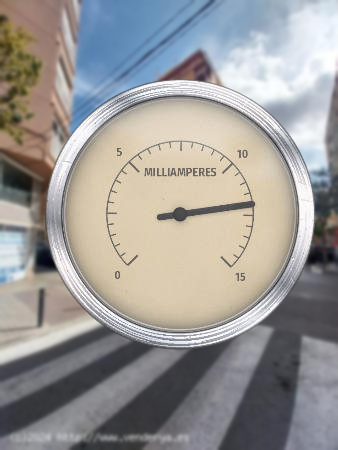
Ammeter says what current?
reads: 12 mA
